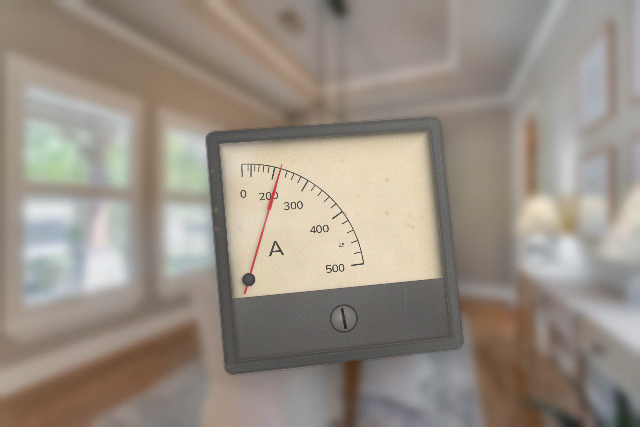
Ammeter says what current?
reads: 220 A
